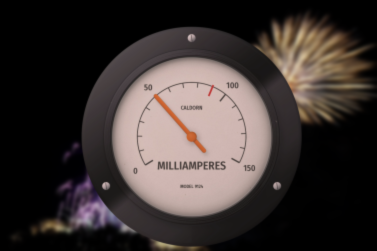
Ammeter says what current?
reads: 50 mA
